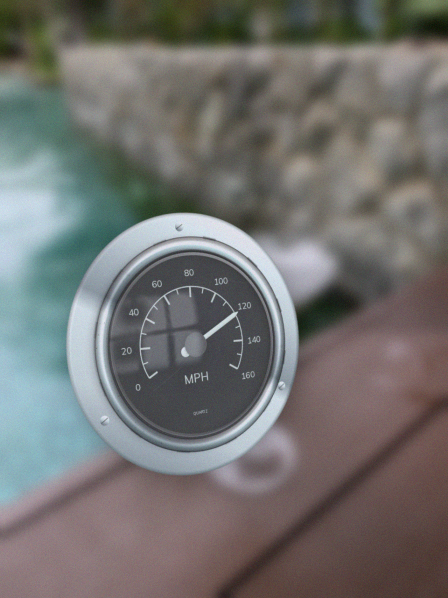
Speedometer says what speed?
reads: 120 mph
